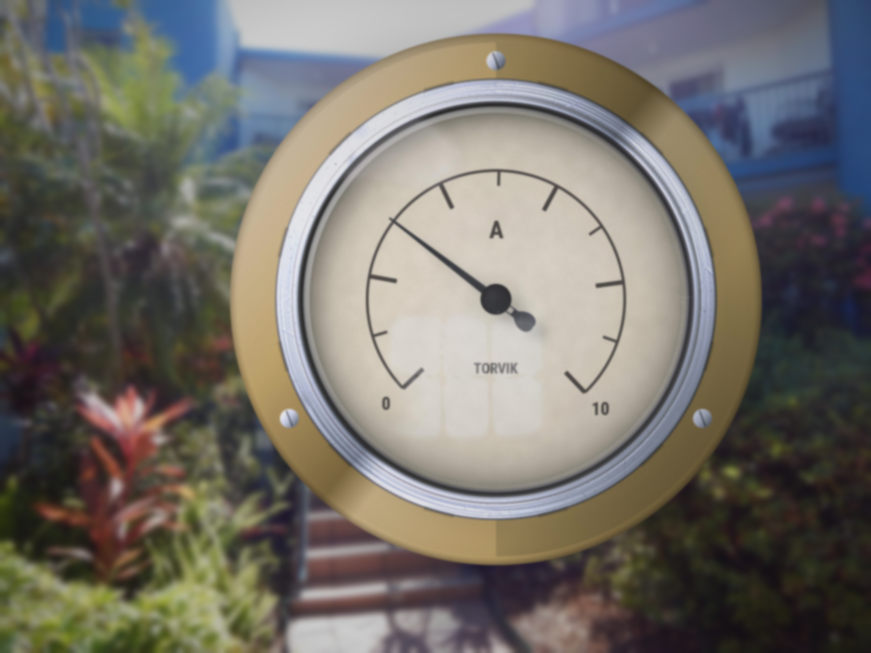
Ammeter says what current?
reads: 3 A
